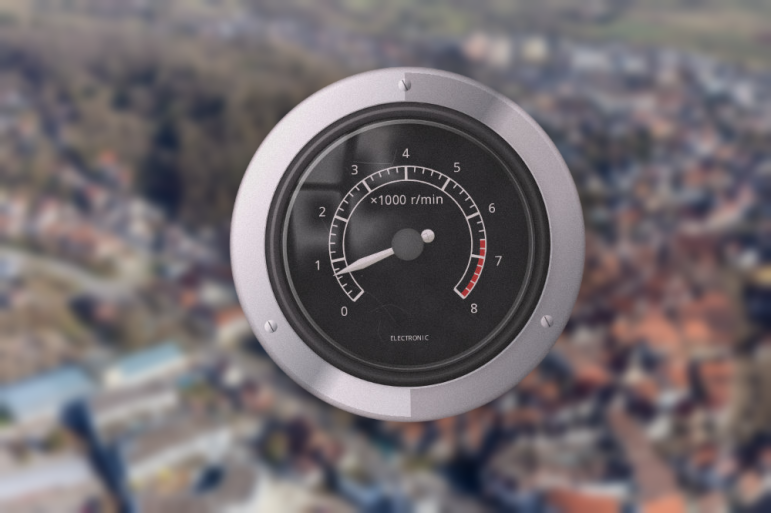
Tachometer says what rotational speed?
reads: 700 rpm
